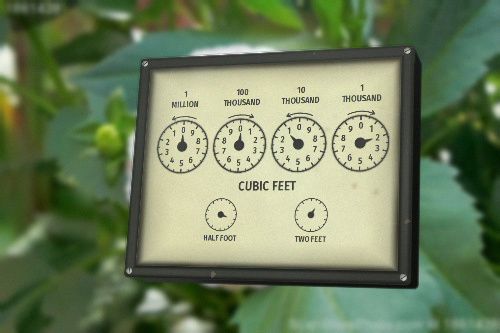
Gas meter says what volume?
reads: 1200 ft³
